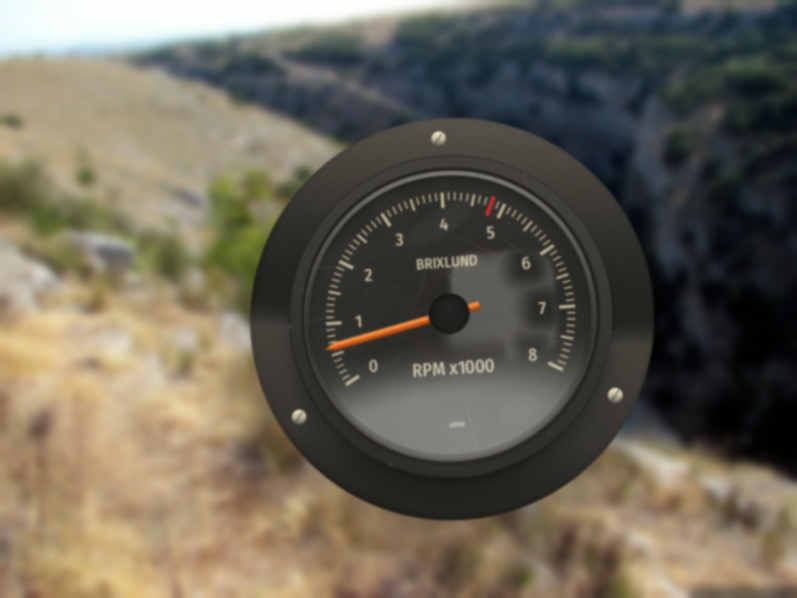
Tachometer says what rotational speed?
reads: 600 rpm
